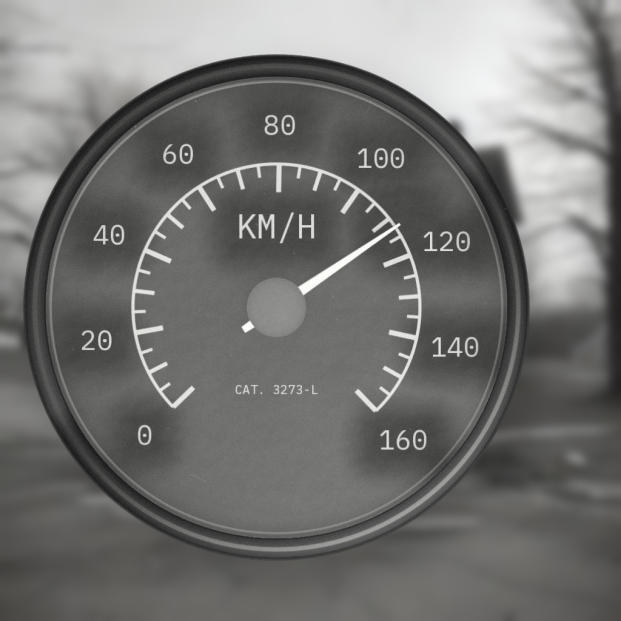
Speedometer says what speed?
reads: 112.5 km/h
